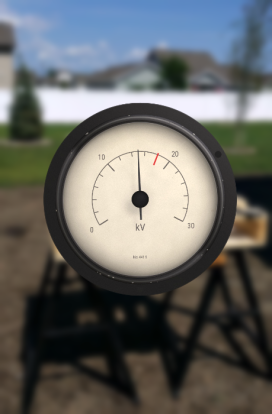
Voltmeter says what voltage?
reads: 15 kV
